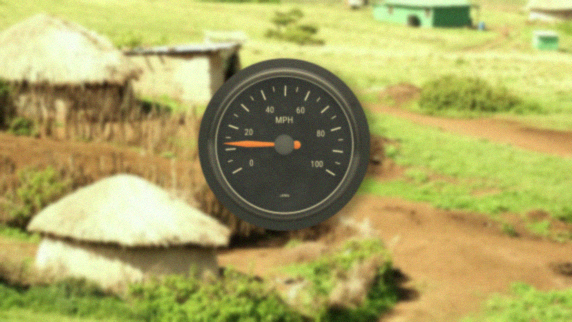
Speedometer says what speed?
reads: 12.5 mph
